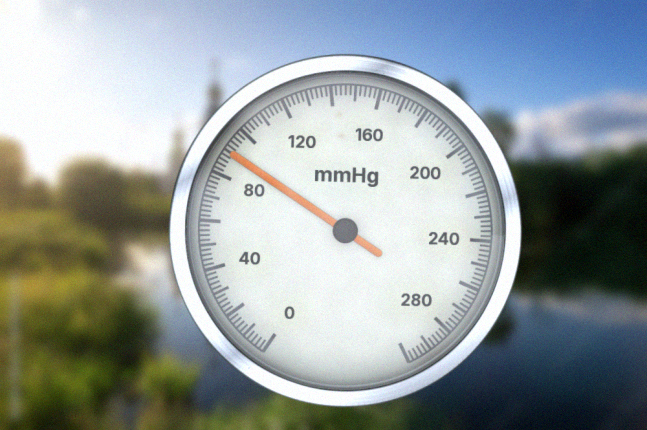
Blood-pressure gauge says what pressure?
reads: 90 mmHg
